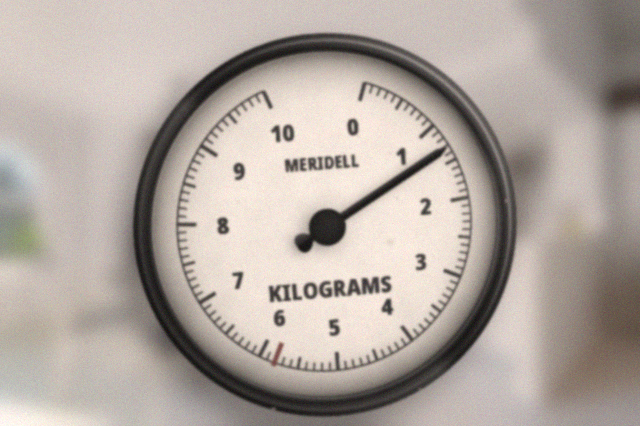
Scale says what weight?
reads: 1.3 kg
